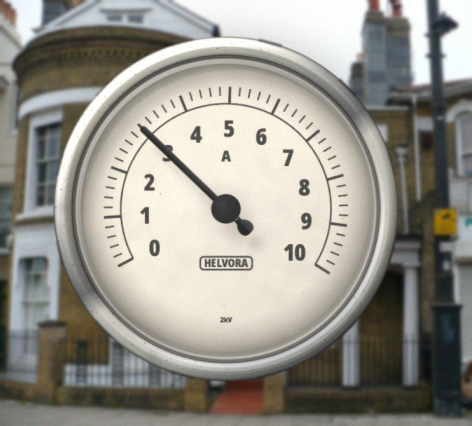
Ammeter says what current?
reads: 3 A
